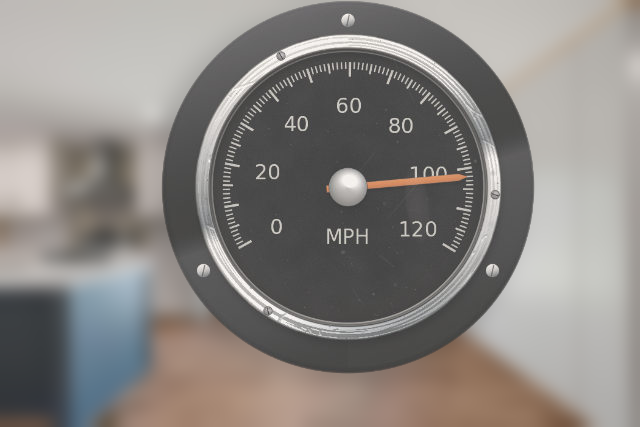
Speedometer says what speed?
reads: 102 mph
